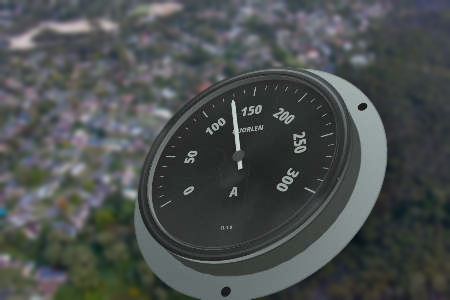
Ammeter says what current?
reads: 130 A
